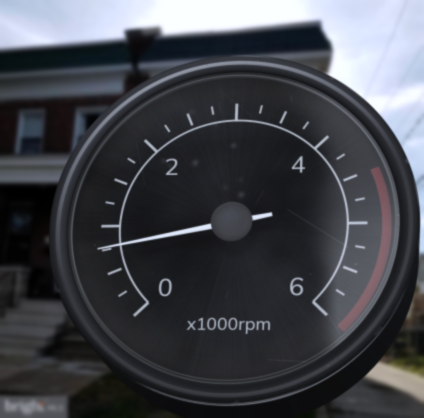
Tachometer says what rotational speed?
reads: 750 rpm
